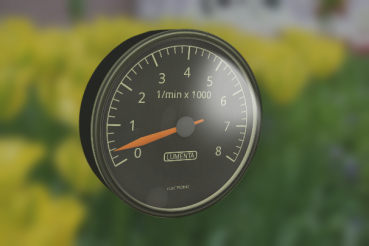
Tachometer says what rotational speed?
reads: 400 rpm
